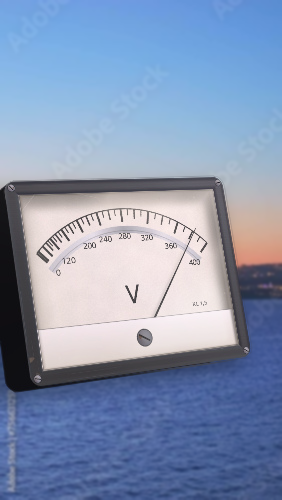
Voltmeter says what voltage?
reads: 380 V
